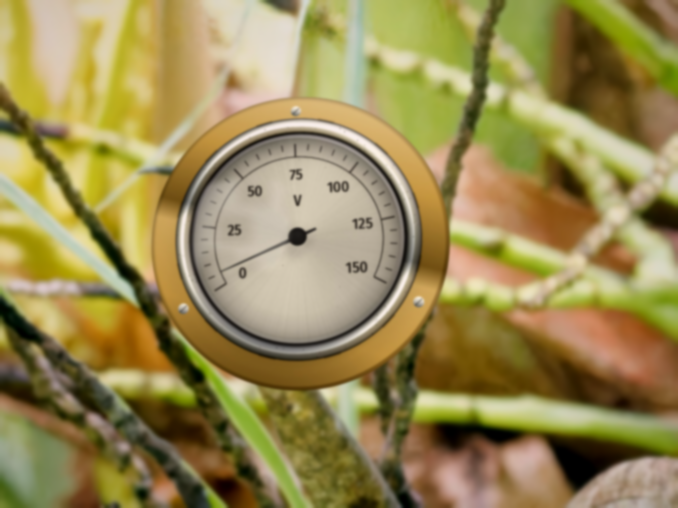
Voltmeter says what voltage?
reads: 5 V
